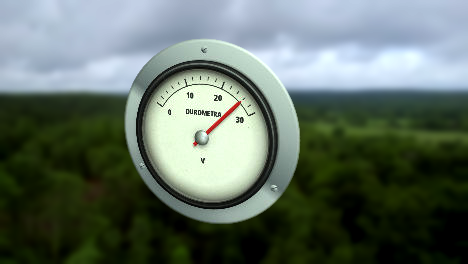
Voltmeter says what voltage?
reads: 26 V
